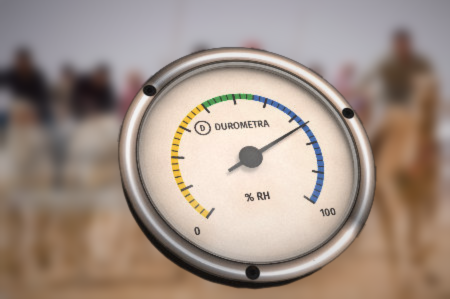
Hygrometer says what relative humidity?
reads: 74 %
